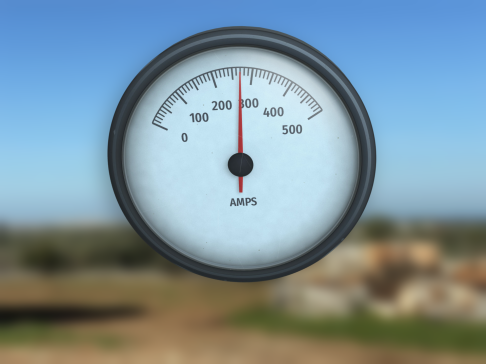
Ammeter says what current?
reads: 270 A
